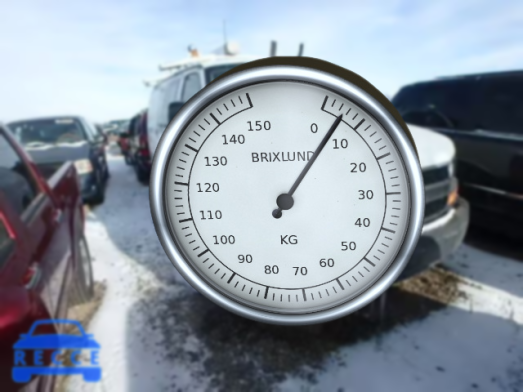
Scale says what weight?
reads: 5 kg
